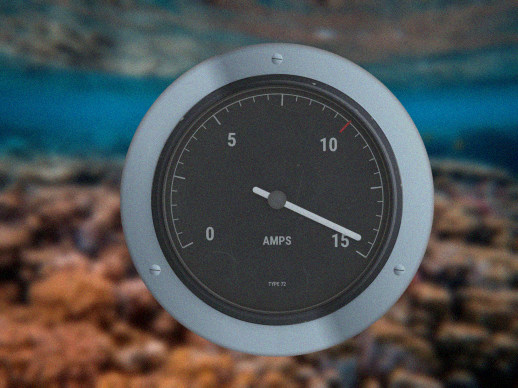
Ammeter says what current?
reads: 14.5 A
